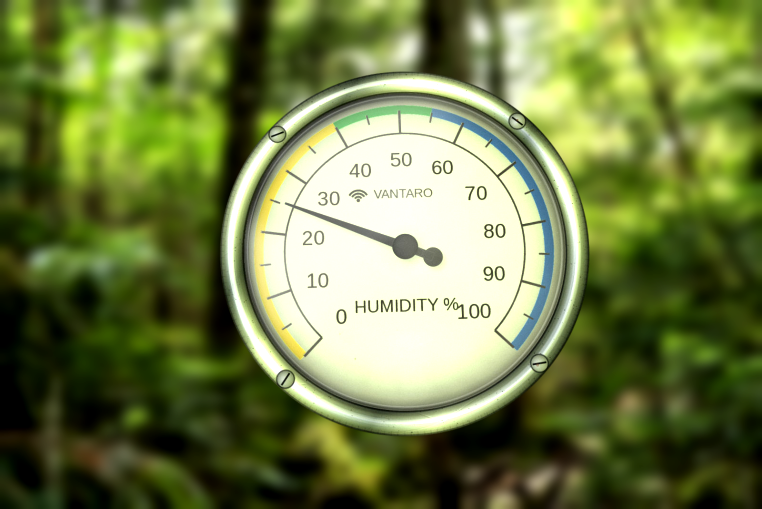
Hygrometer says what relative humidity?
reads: 25 %
